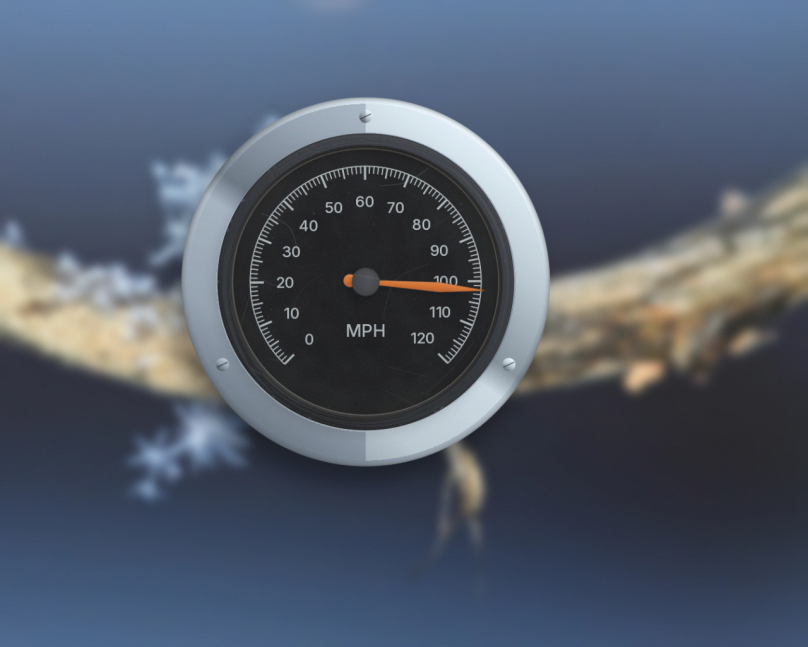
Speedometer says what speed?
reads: 102 mph
